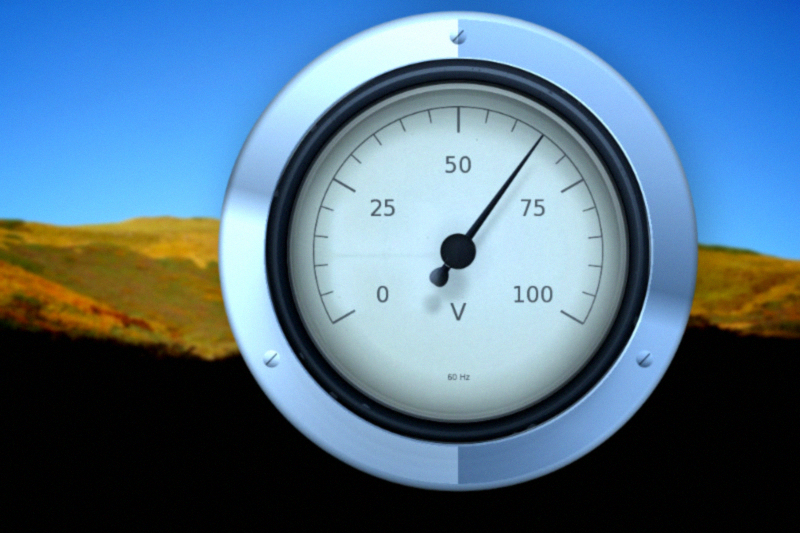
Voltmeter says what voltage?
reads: 65 V
